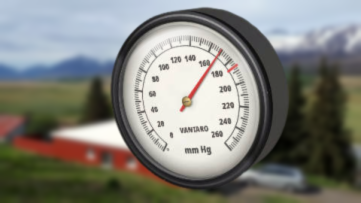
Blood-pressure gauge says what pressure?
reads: 170 mmHg
